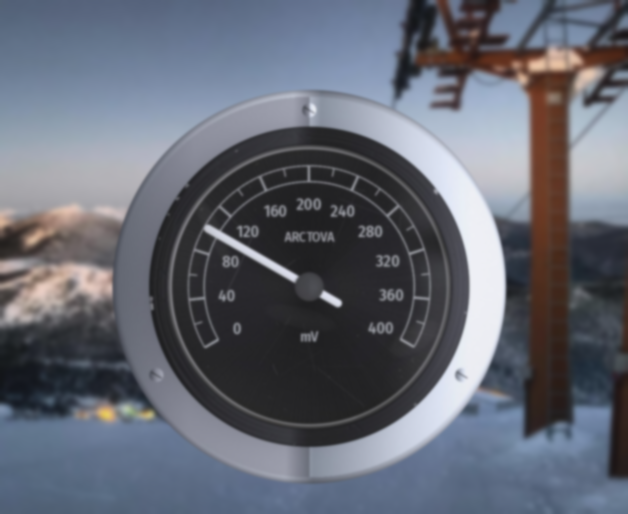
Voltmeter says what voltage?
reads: 100 mV
